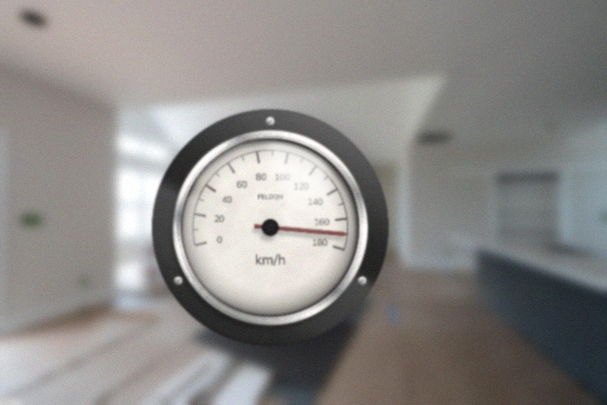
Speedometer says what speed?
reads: 170 km/h
